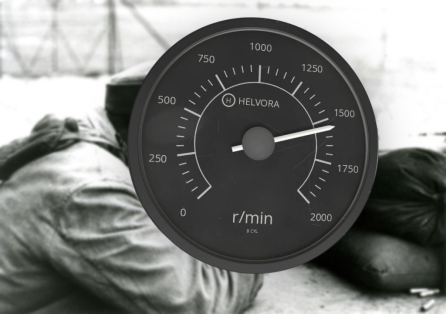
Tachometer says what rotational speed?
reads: 1550 rpm
